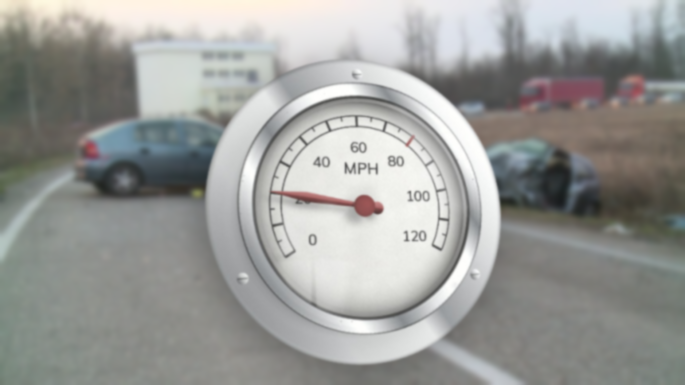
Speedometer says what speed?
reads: 20 mph
